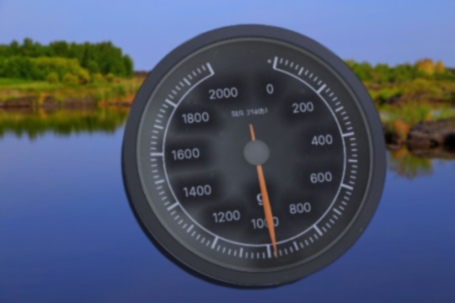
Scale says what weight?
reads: 980 g
